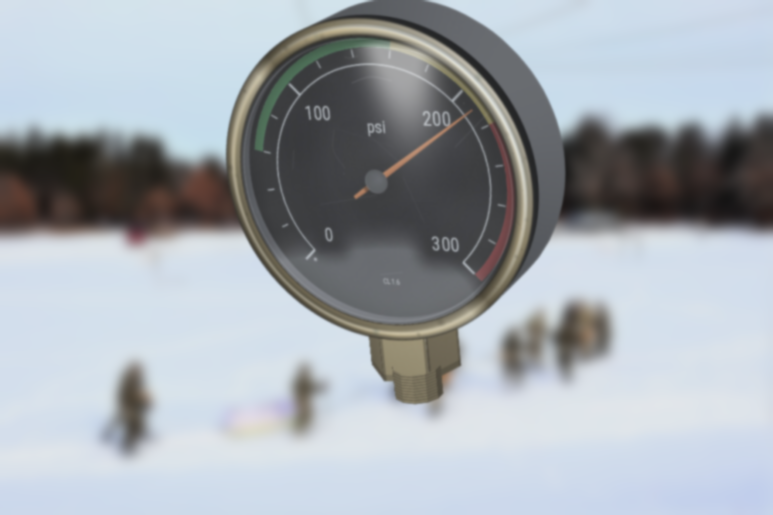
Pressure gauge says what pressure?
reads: 210 psi
